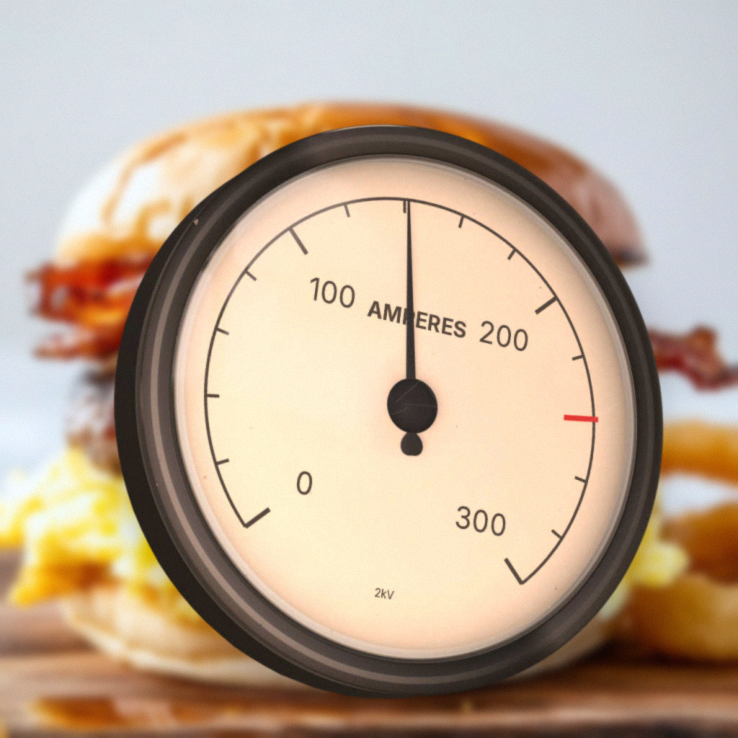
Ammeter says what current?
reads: 140 A
